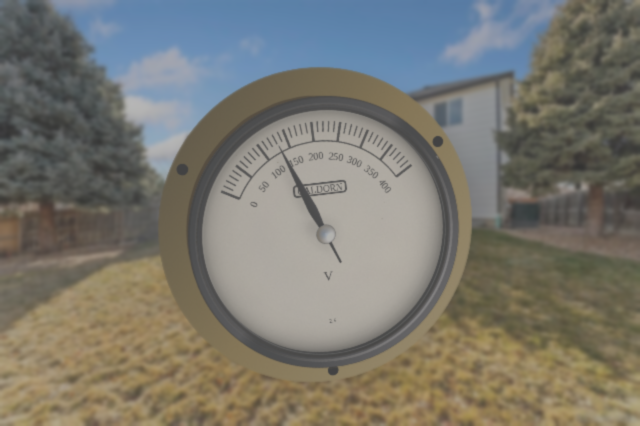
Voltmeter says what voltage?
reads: 130 V
